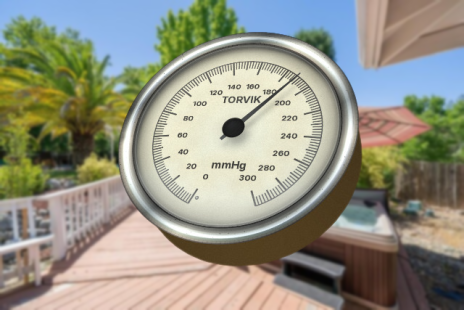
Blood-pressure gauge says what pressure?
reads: 190 mmHg
